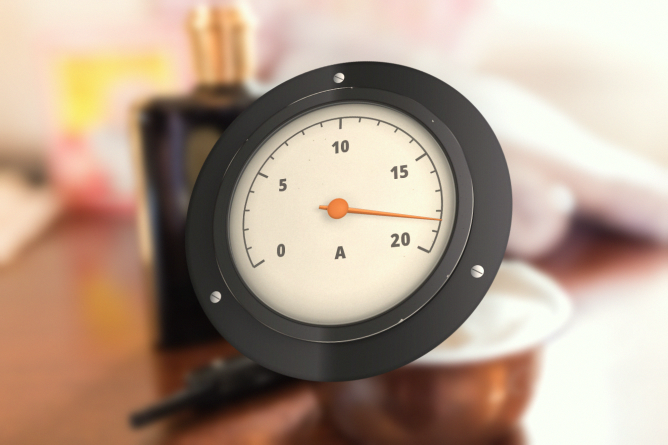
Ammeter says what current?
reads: 18.5 A
